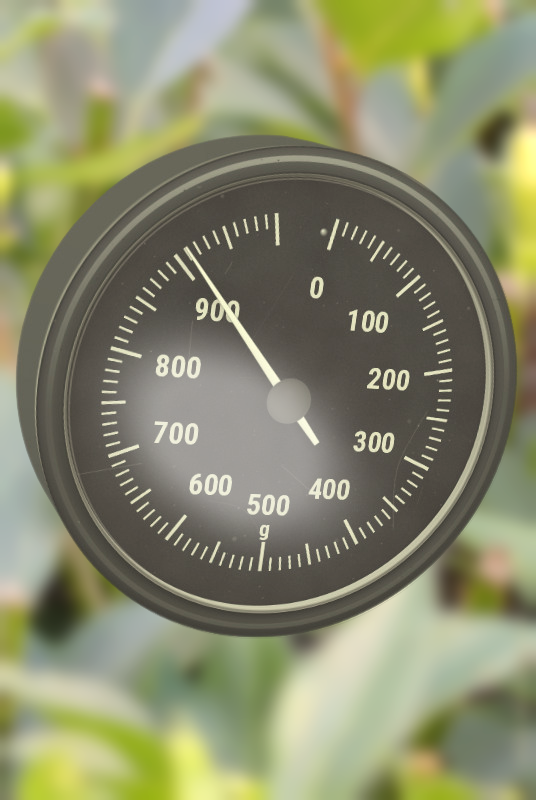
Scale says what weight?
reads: 910 g
